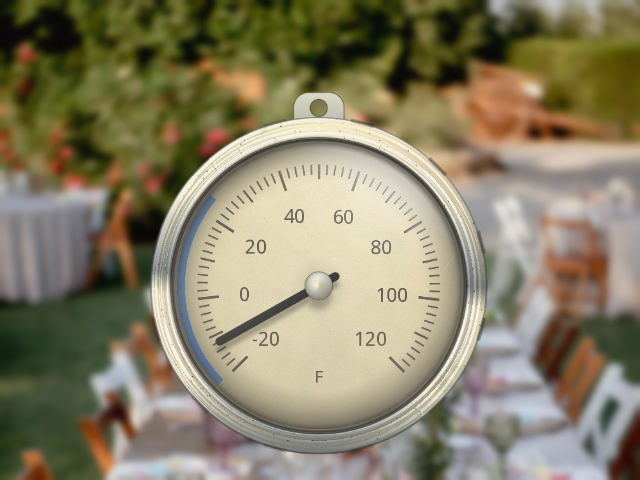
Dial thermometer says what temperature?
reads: -12 °F
